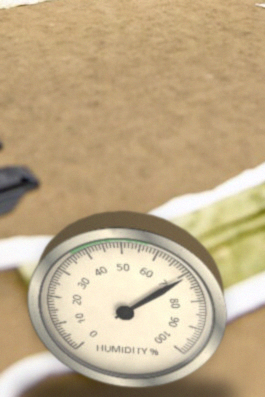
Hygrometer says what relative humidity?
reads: 70 %
